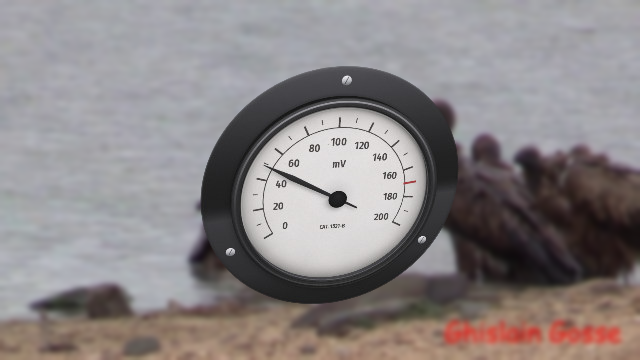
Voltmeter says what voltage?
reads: 50 mV
